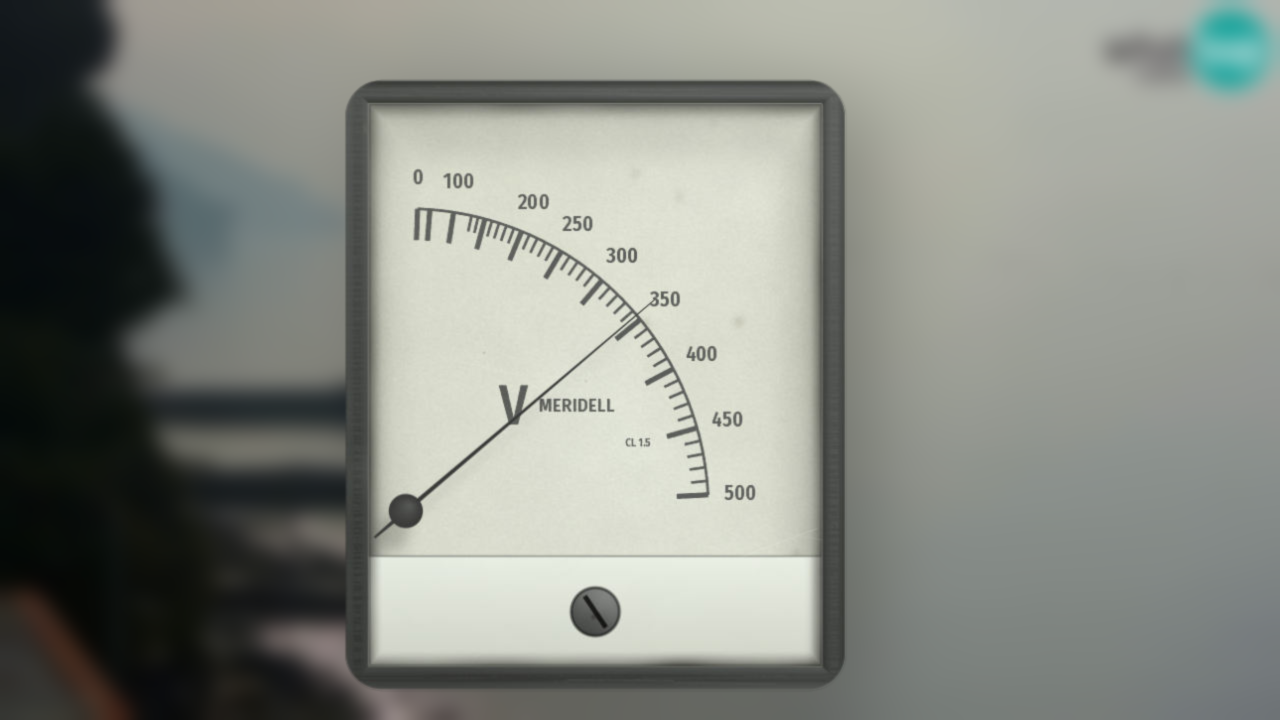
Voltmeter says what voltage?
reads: 345 V
